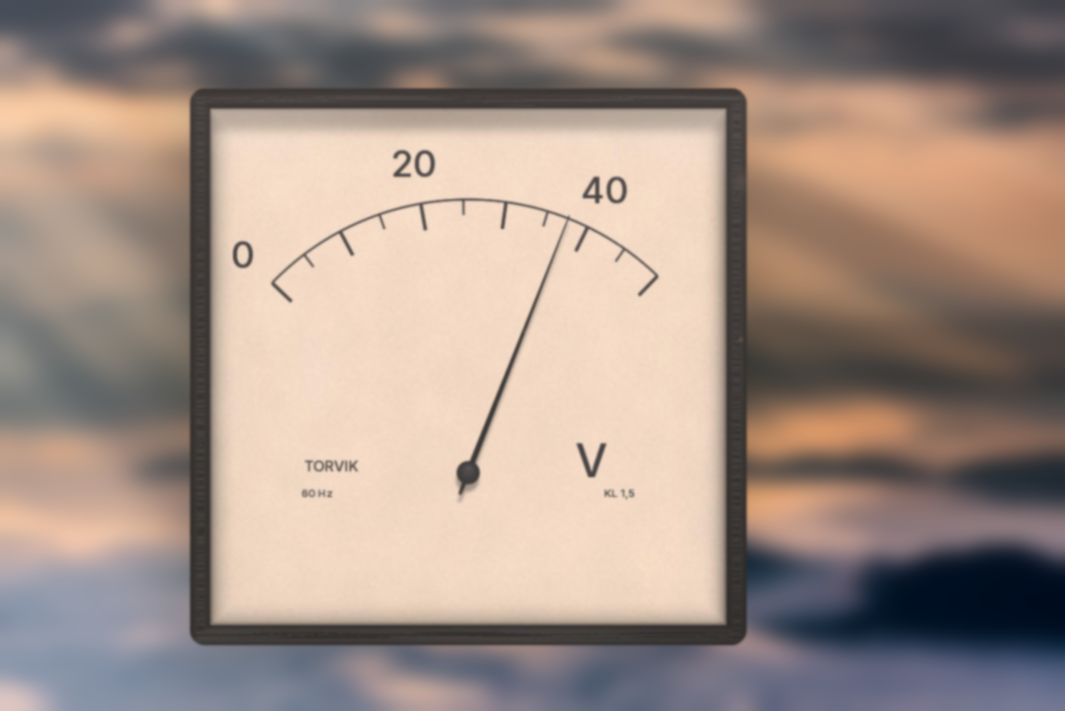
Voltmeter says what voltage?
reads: 37.5 V
